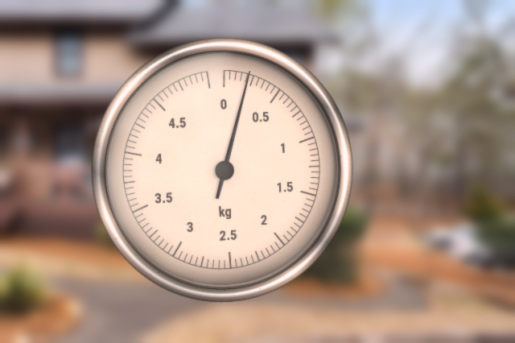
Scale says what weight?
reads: 0.2 kg
